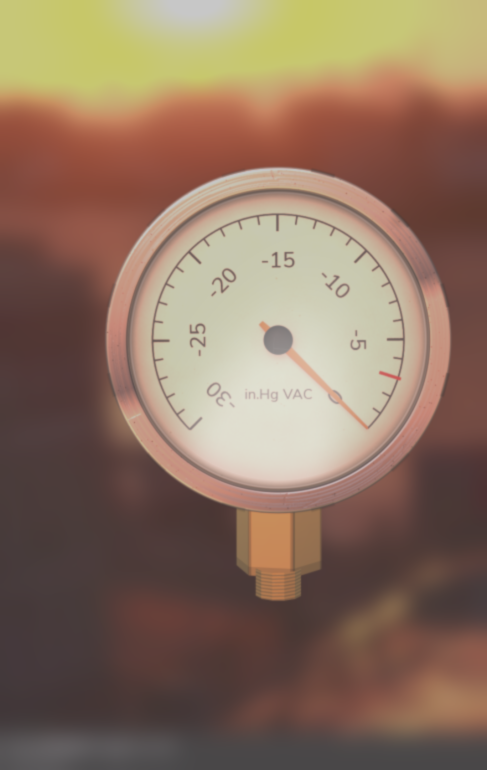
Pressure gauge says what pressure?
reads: 0 inHg
